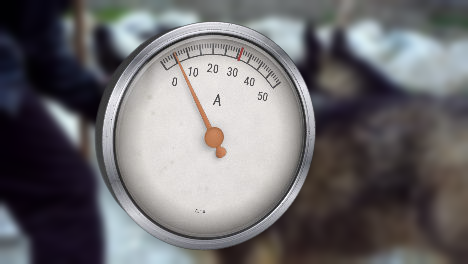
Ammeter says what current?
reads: 5 A
